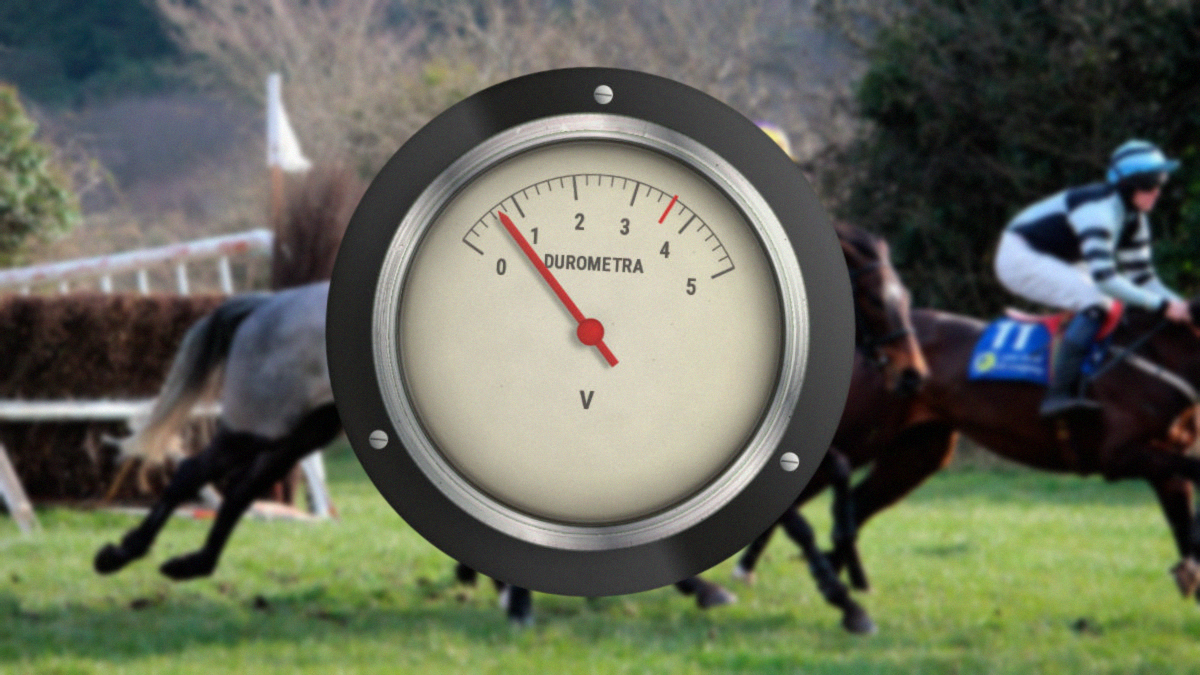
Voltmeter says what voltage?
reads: 0.7 V
